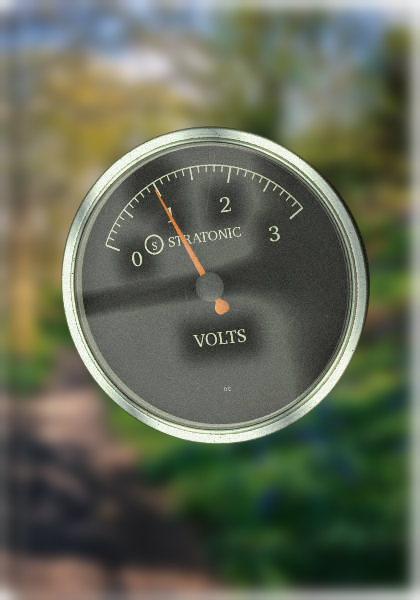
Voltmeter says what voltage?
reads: 1 V
